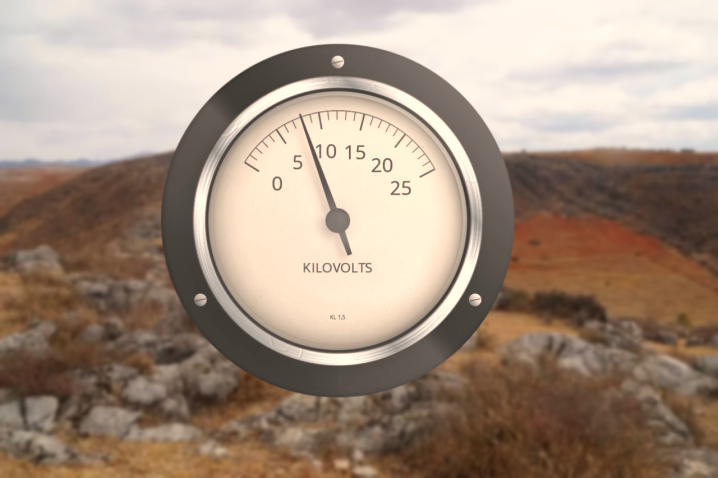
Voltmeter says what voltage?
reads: 8 kV
